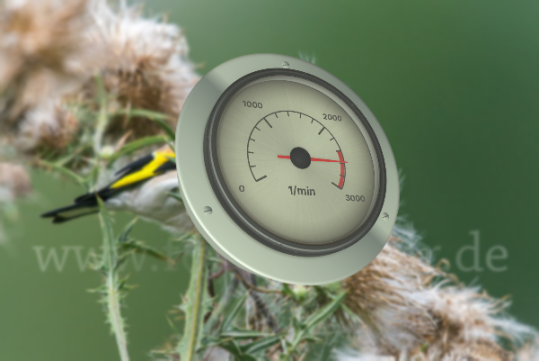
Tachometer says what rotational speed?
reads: 2600 rpm
